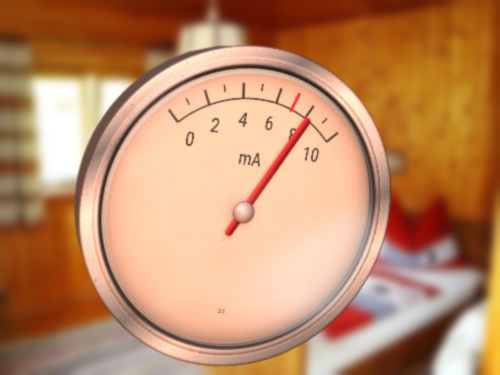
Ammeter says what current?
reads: 8 mA
